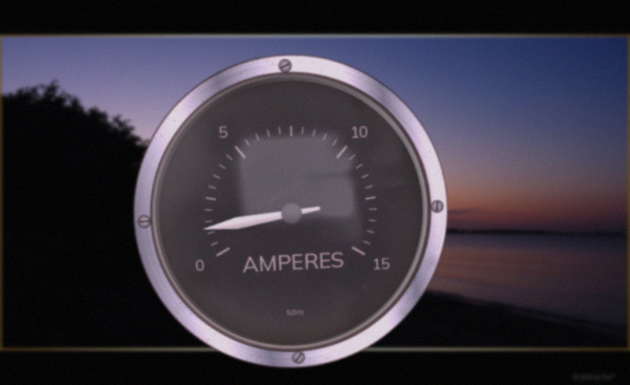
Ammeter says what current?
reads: 1.25 A
